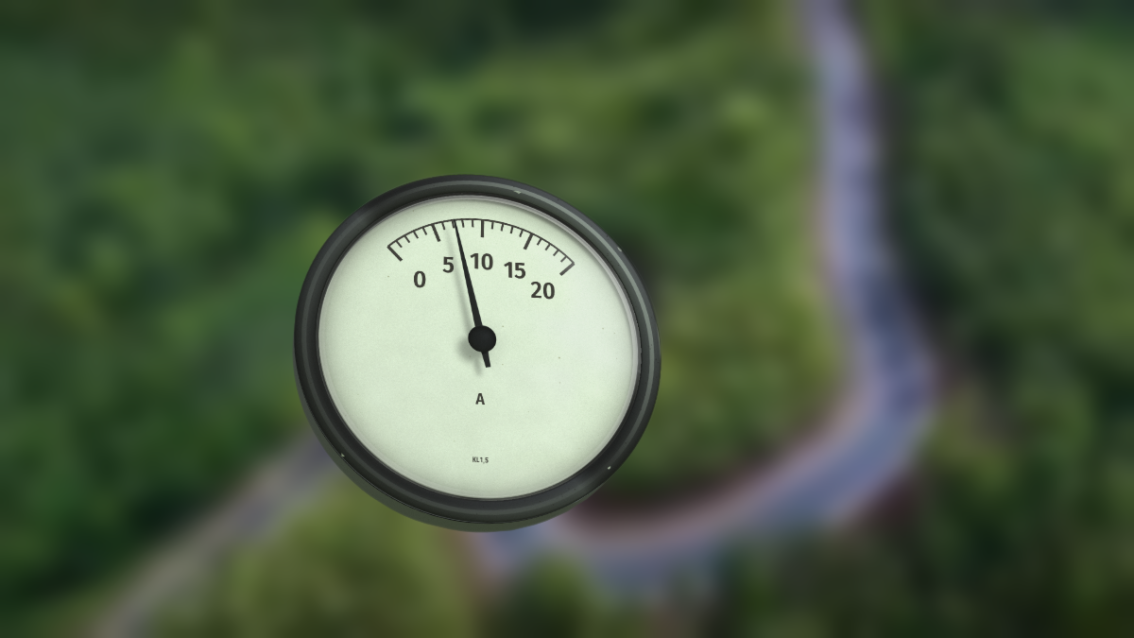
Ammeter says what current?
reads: 7 A
